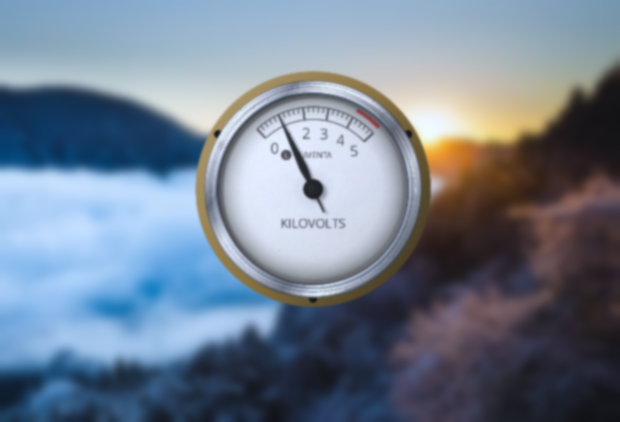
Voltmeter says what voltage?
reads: 1 kV
